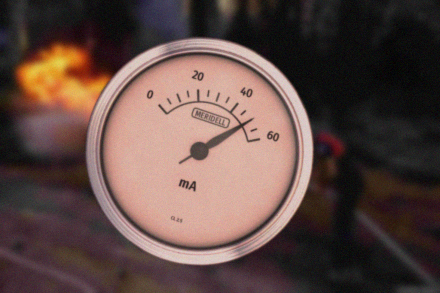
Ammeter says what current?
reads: 50 mA
